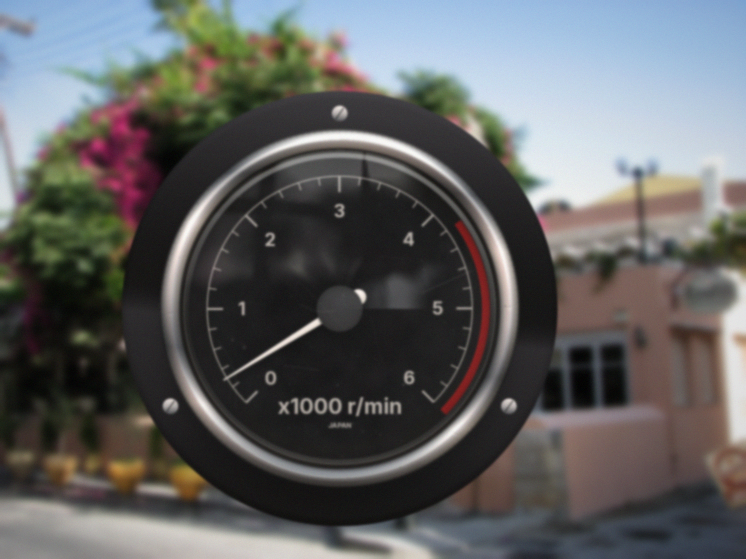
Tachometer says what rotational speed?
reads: 300 rpm
